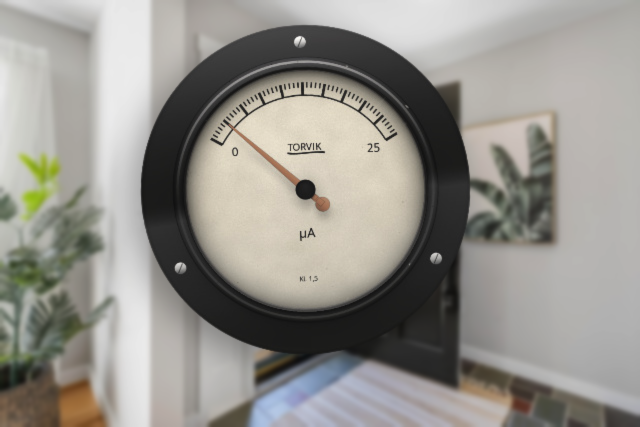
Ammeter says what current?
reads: 2.5 µA
